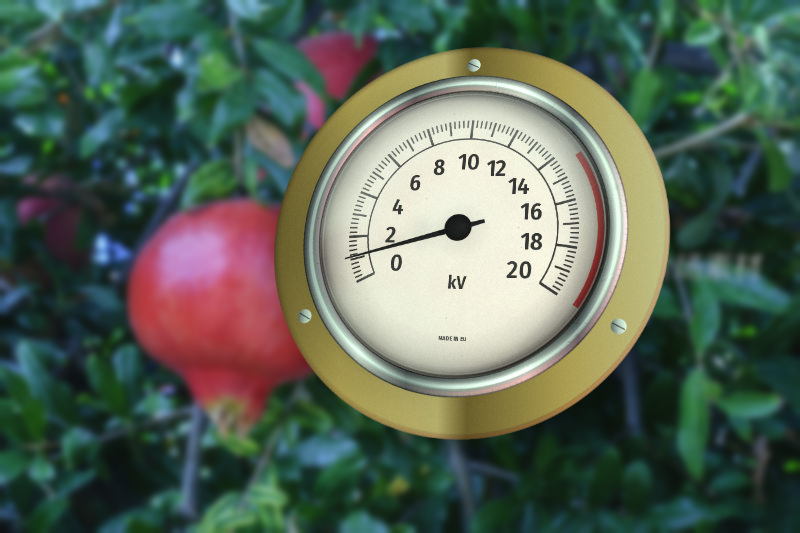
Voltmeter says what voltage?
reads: 1 kV
